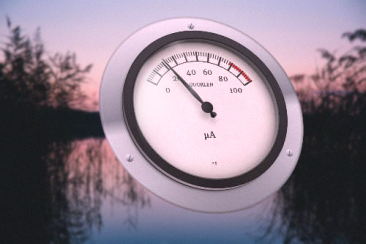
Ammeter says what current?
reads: 20 µA
